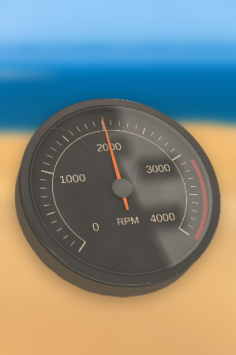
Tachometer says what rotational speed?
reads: 2000 rpm
